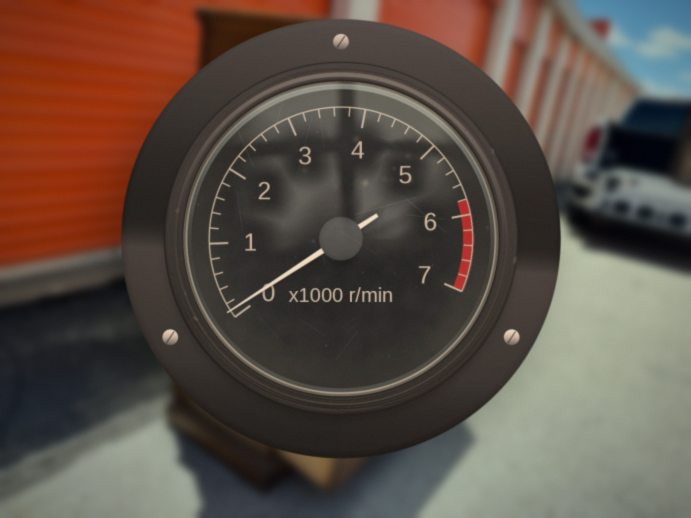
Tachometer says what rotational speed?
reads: 100 rpm
